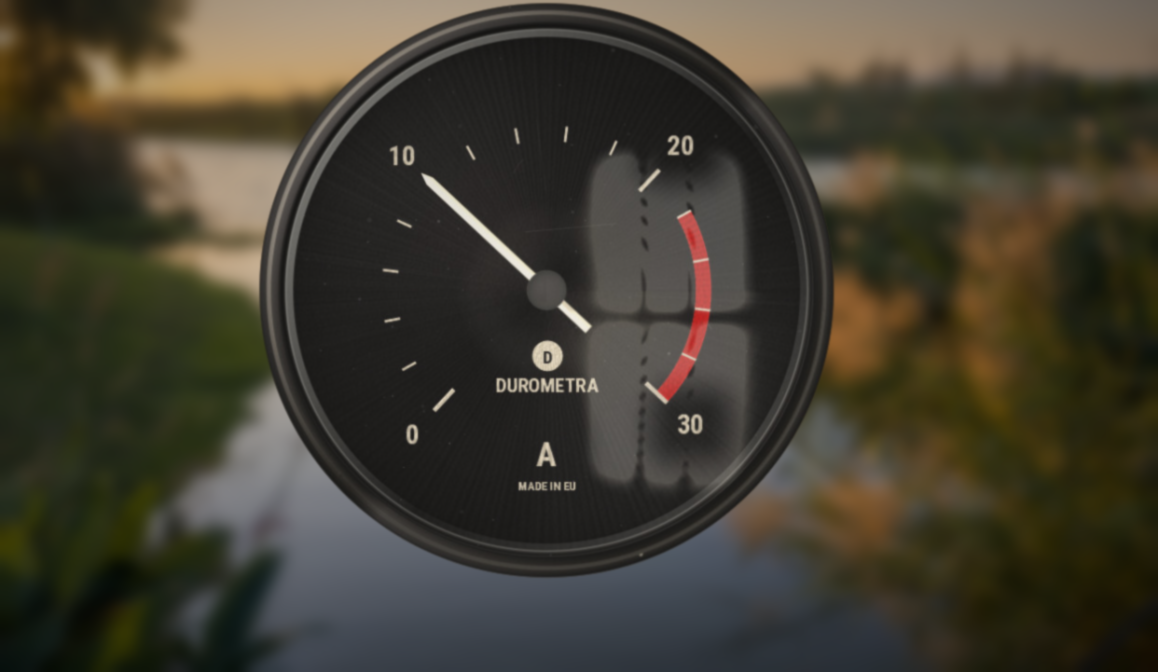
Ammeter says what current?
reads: 10 A
